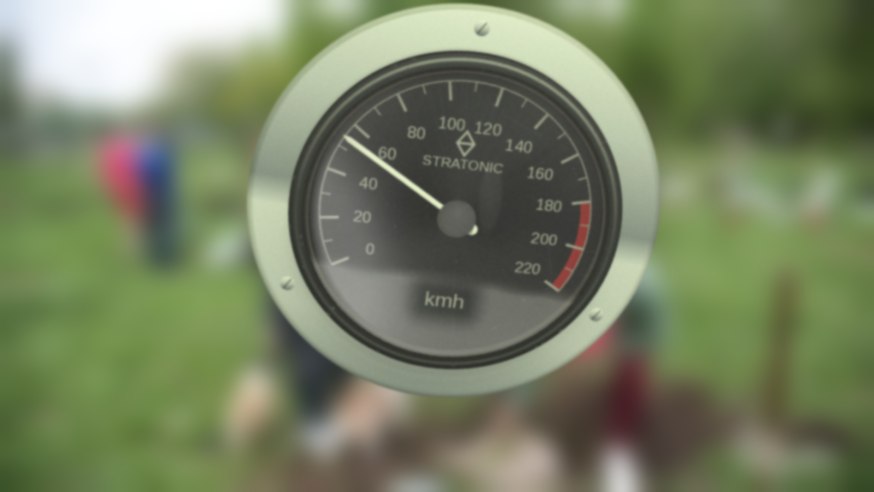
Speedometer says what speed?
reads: 55 km/h
